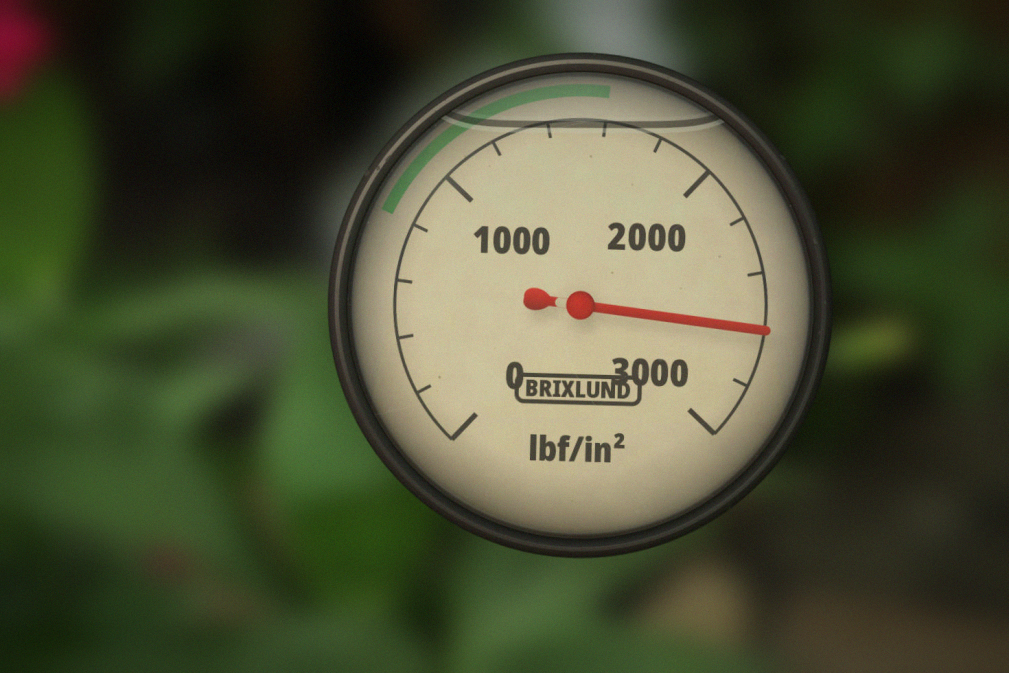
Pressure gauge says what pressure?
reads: 2600 psi
